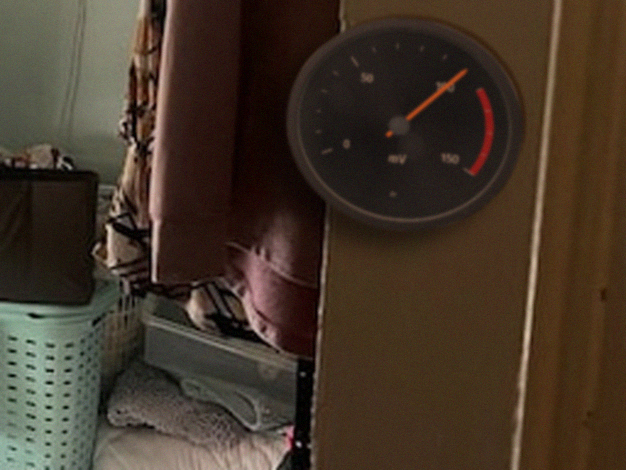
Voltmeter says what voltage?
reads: 100 mV
